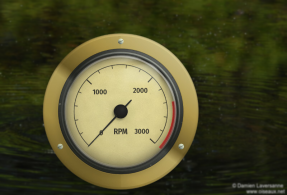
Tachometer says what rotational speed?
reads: 0 rpm
